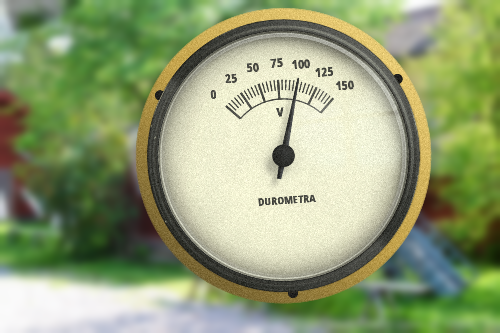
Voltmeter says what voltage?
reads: 100 V
